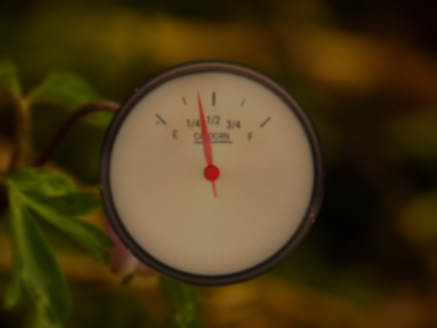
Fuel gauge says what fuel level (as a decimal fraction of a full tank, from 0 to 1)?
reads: 0.375
